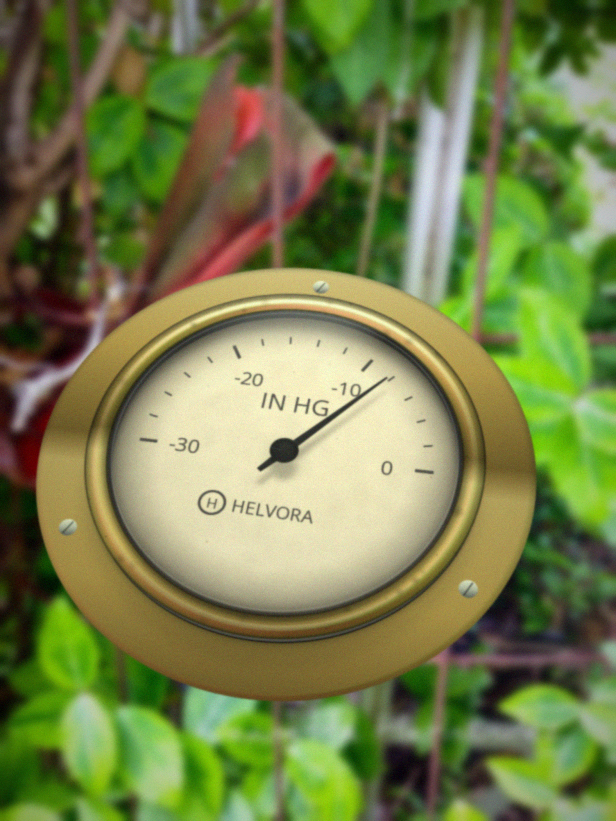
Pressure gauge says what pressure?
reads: -8 inHg
